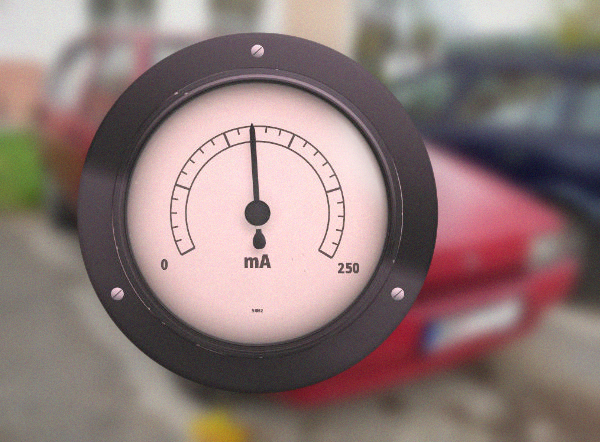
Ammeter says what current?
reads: 120 mA
